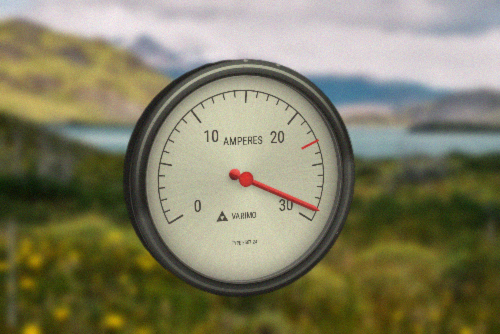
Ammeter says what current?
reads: 29 A
